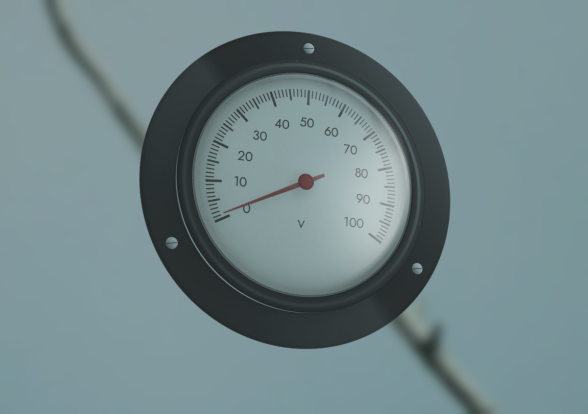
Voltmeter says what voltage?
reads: 1 V
